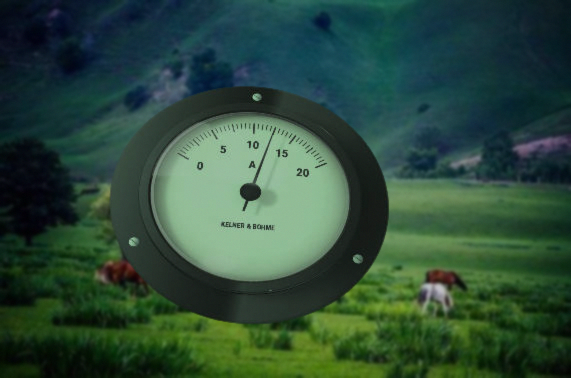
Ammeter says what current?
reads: 12.5 A
